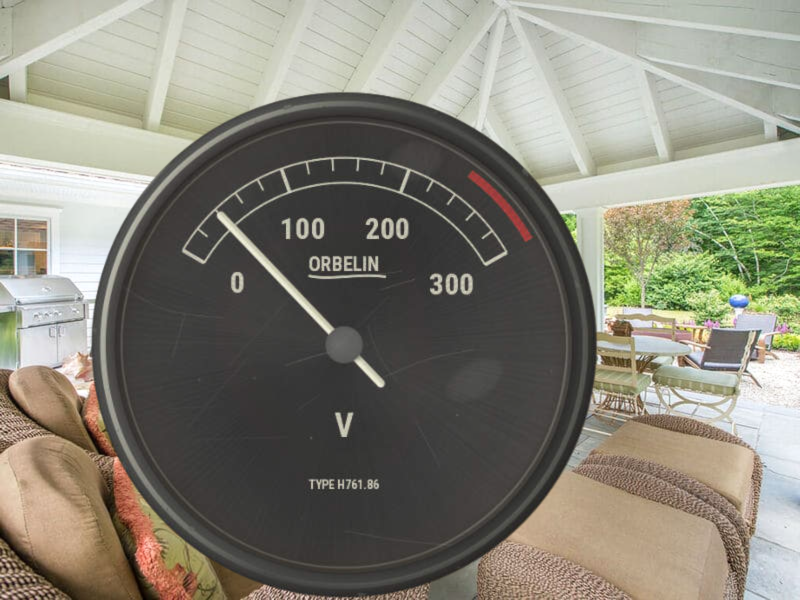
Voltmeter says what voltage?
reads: 40 V
